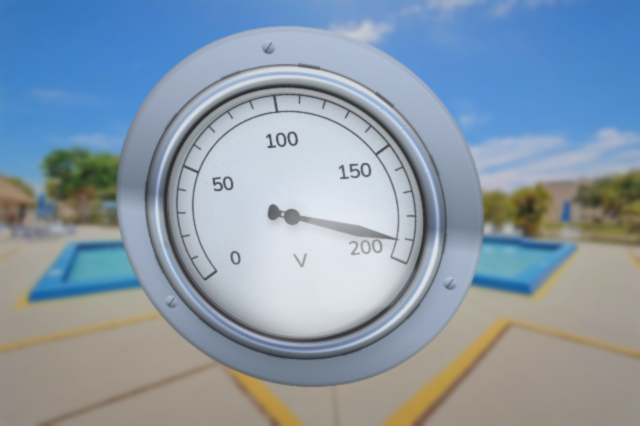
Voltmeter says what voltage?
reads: 190 V
